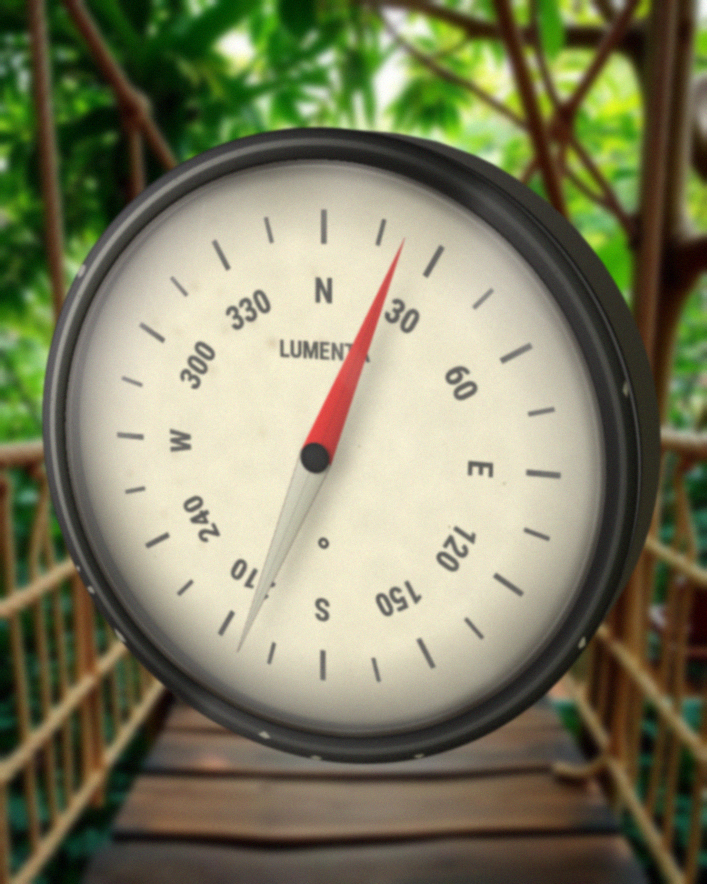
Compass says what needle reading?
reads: 22.5 °
